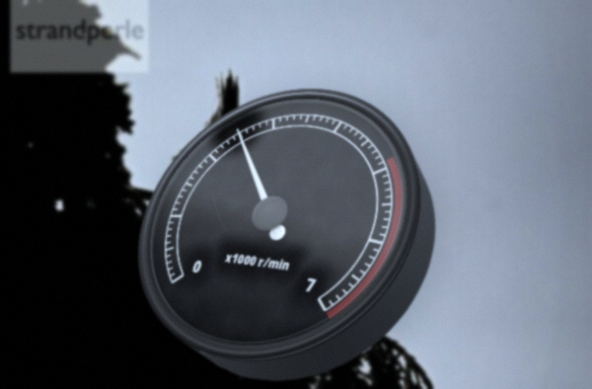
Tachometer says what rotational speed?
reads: 2500 rpm
